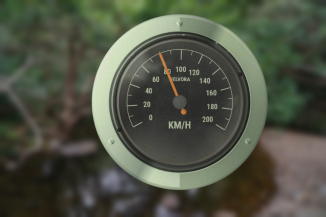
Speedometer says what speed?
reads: 80 km/h
